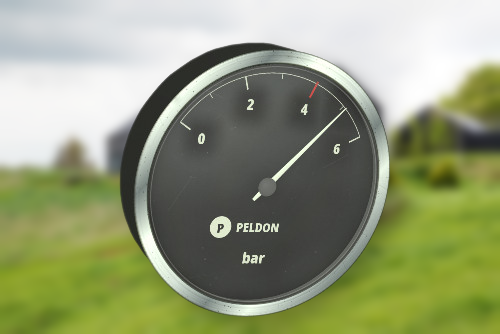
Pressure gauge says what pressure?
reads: 5 bar
